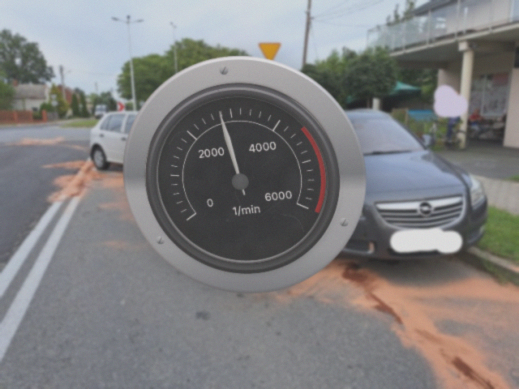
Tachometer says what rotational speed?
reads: 2800 rpm
